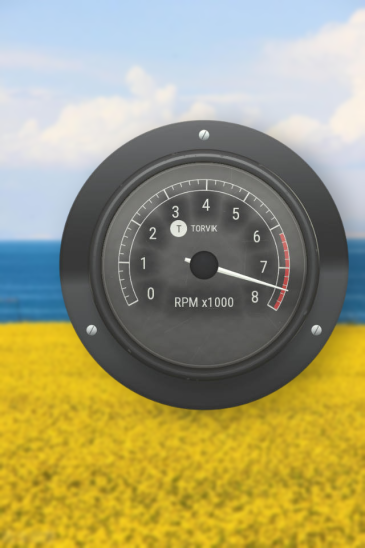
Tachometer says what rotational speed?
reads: 7500 rpm
